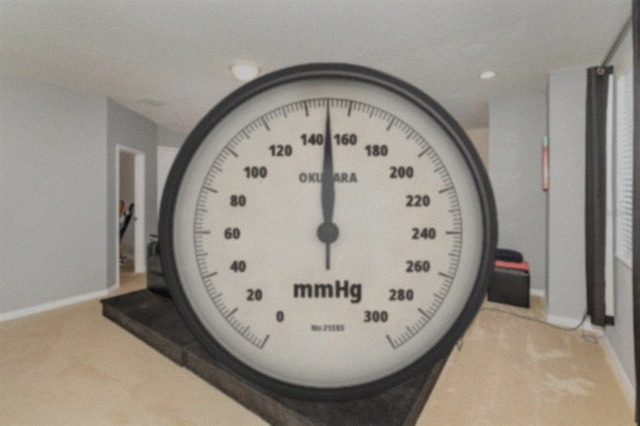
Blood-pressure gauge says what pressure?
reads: 150 mmHg
